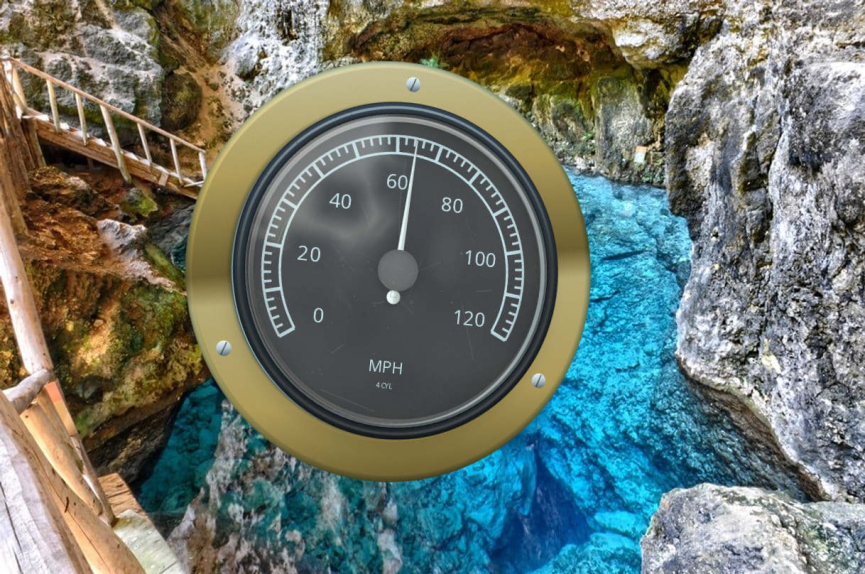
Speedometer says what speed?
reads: 64 mph
